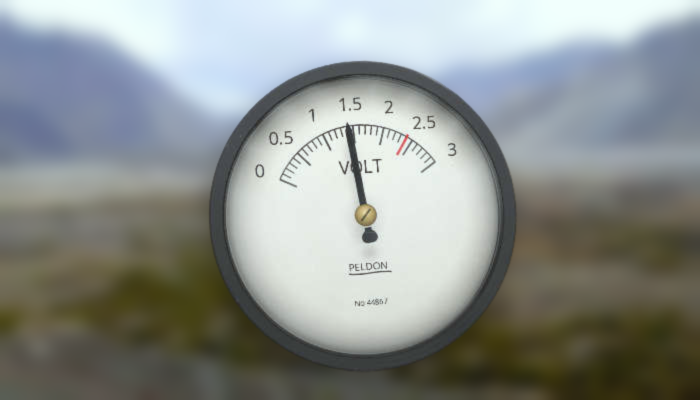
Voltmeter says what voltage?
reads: 1.4 V
